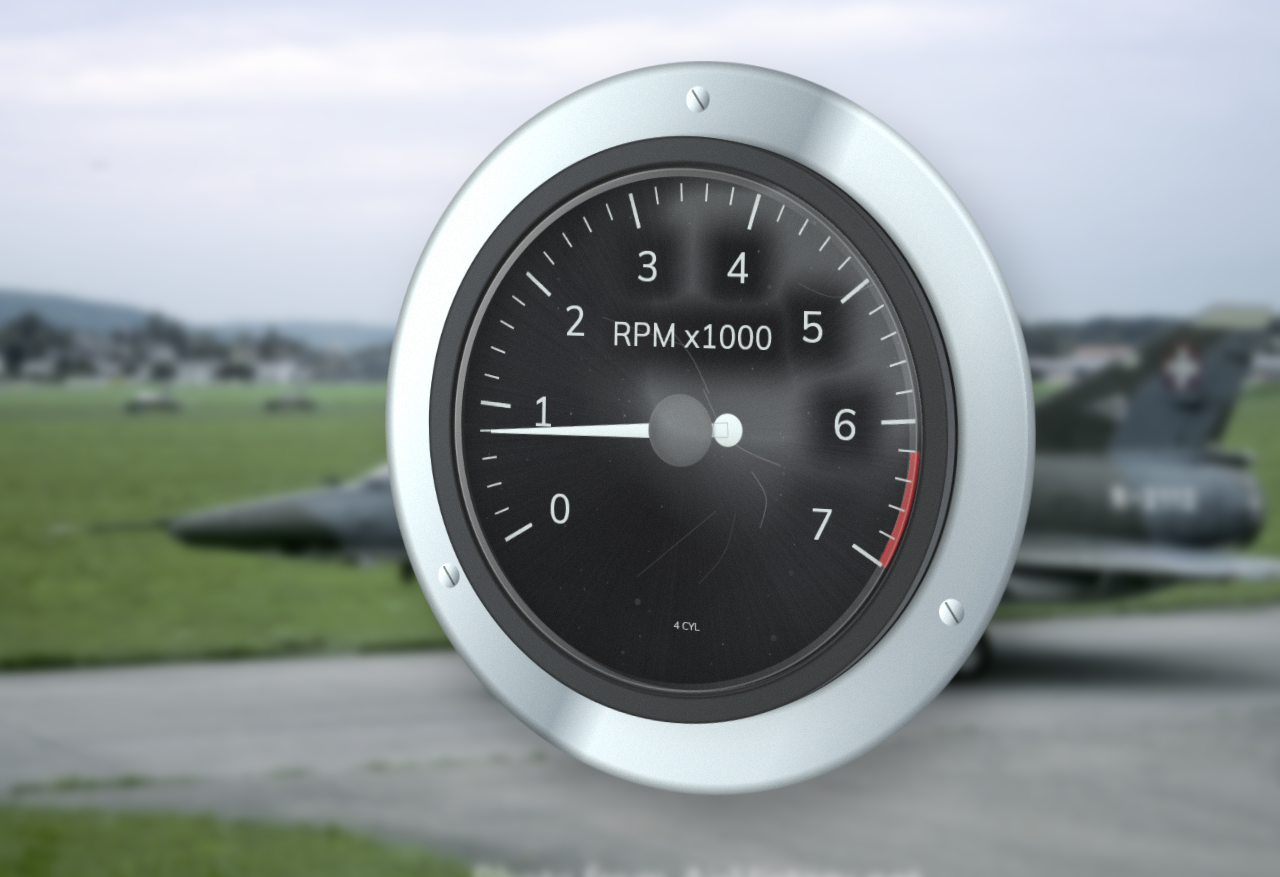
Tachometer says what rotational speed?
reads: 800 rpm
